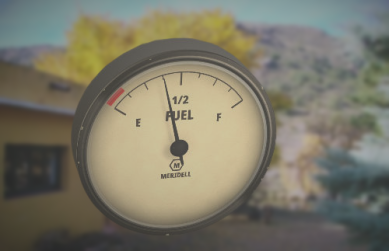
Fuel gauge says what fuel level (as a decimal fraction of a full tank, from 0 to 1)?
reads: 0.375
